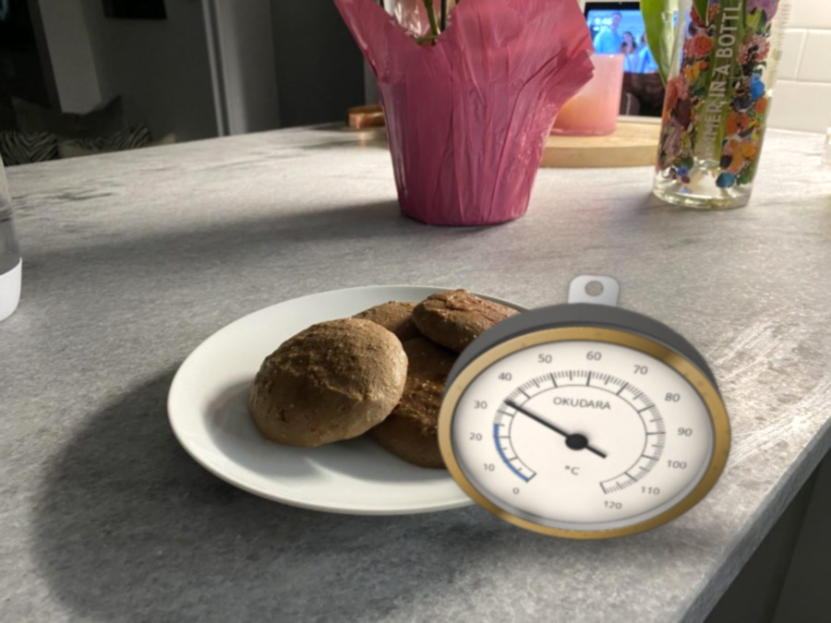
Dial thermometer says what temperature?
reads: 35 °C
